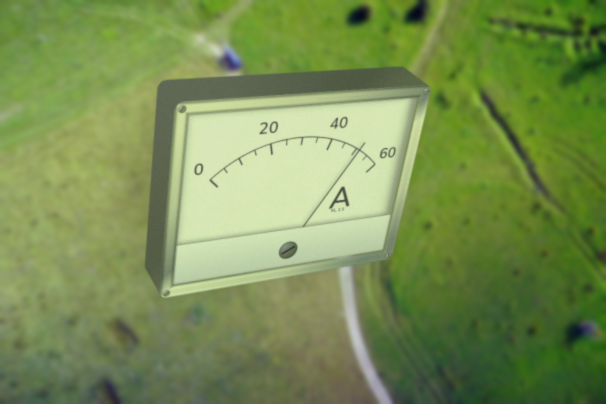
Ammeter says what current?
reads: 50 A
